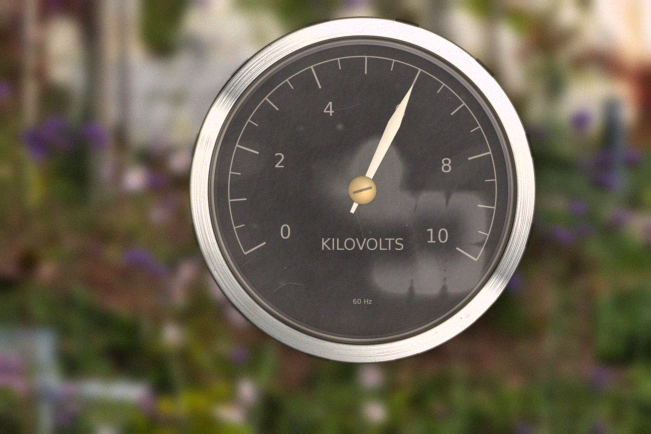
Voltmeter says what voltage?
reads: 6 kV
